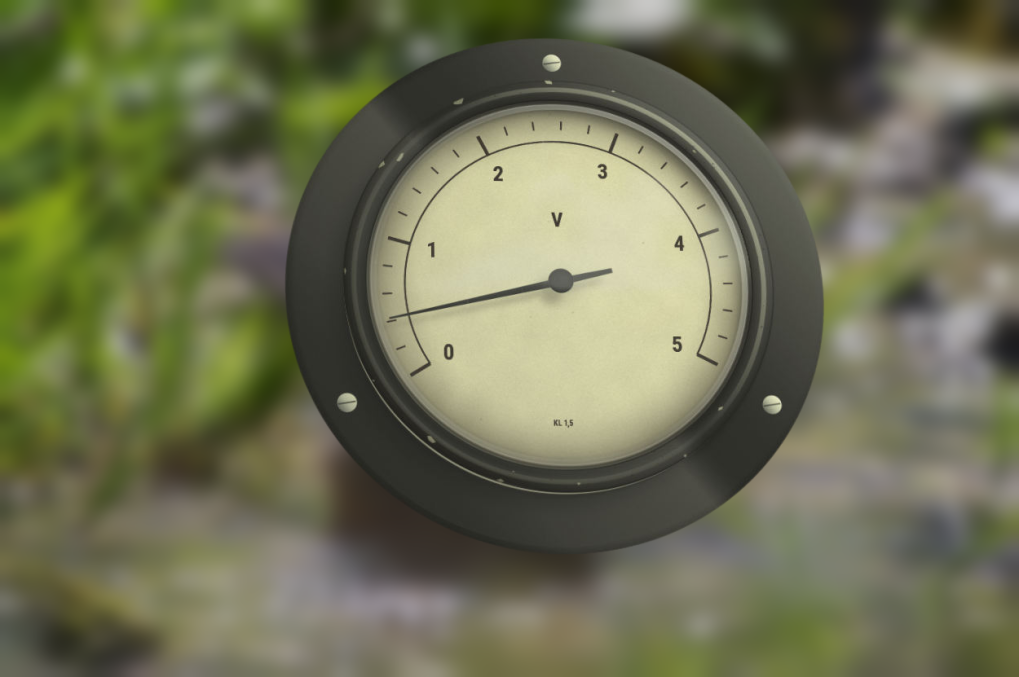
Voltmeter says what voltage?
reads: 0.4 V
